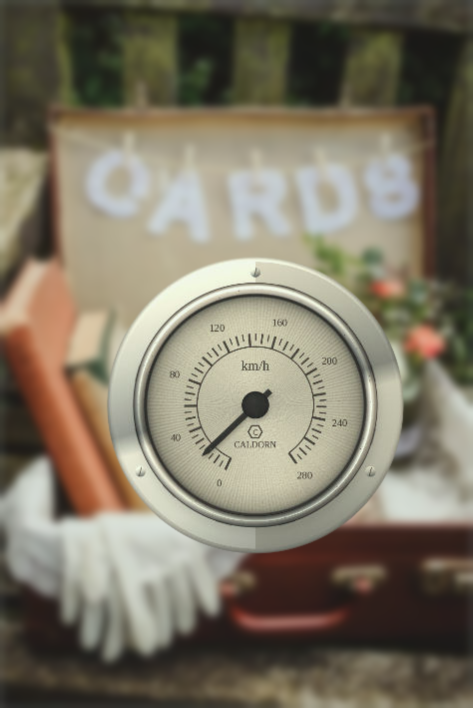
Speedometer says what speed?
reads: 20 km/h
